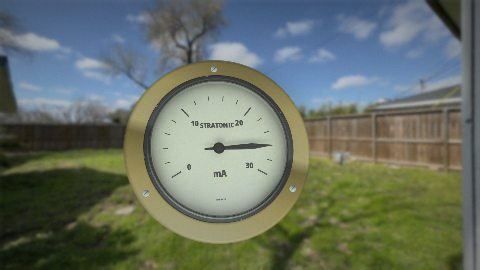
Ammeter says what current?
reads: 26 mA
